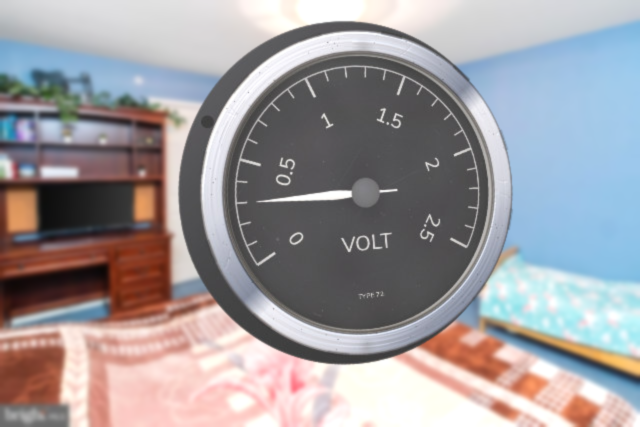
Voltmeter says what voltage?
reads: 0.3 V
